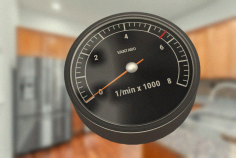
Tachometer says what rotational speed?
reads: 0 rpm
